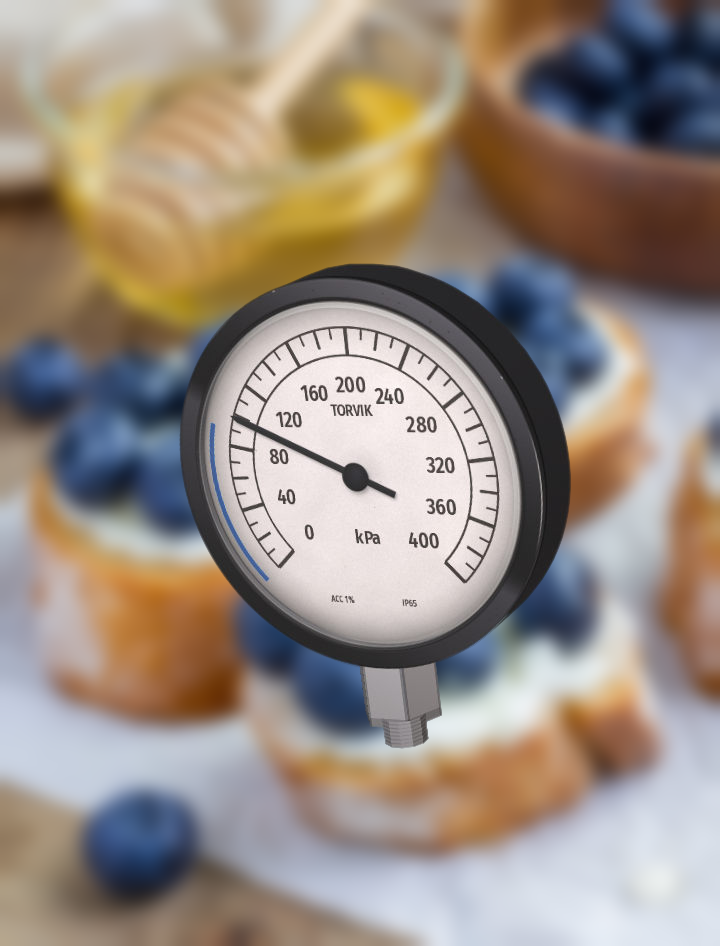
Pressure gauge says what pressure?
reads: 100 kPa
